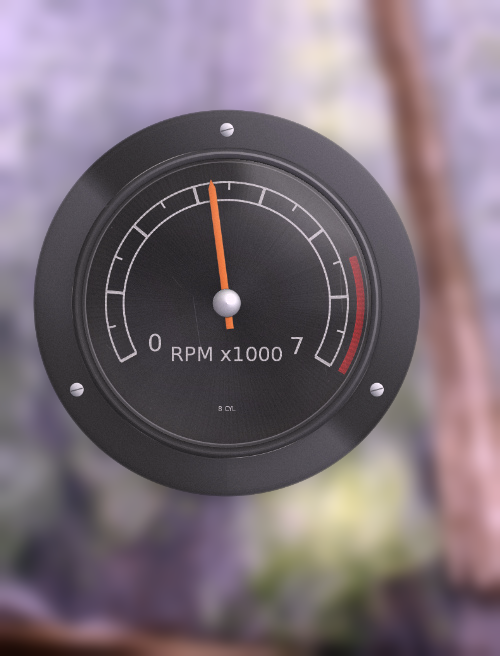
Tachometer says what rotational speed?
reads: 3250 rpm
